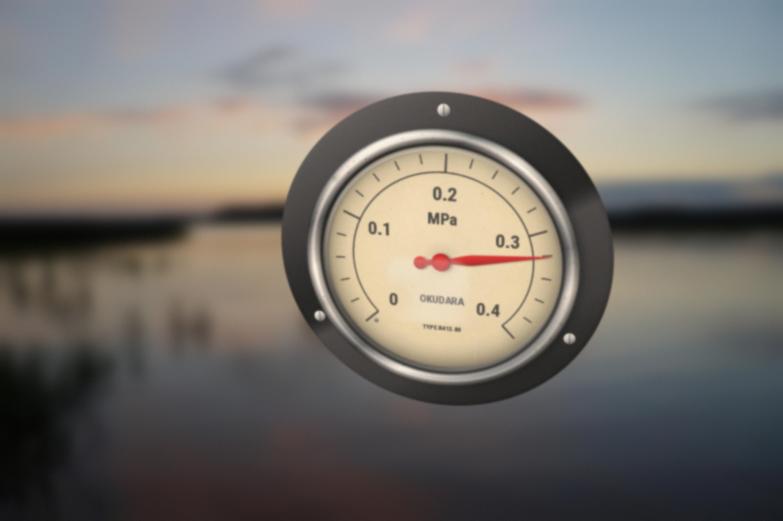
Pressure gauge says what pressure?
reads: 0.32 MPa
